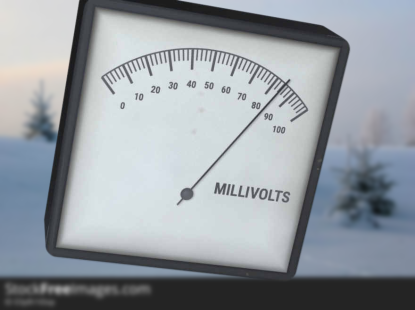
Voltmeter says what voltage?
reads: 84 mV
